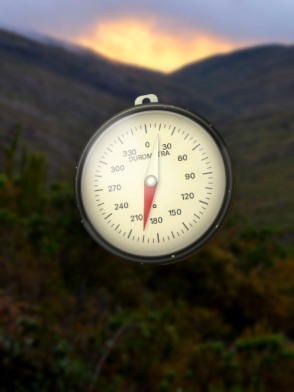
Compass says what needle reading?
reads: 195 °
